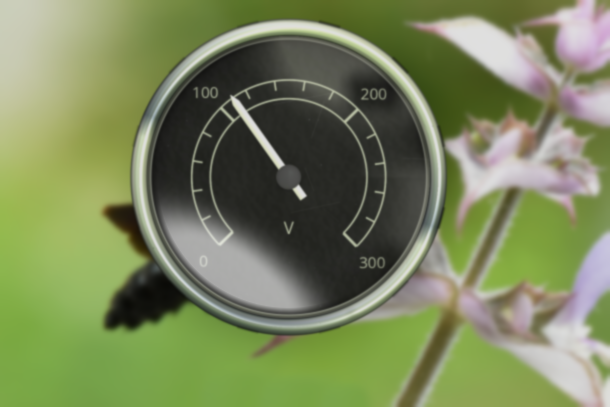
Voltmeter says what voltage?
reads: 110 V
